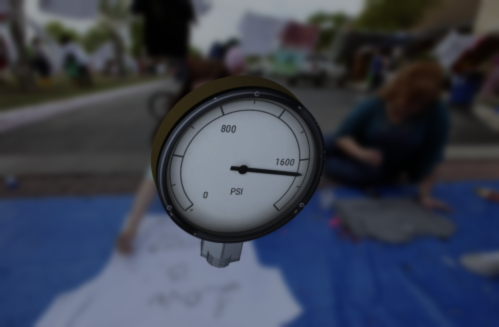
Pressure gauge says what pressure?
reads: 1700 psi
